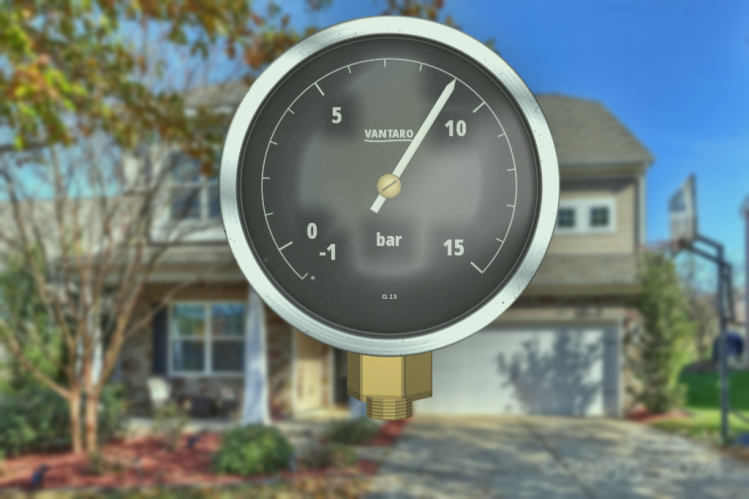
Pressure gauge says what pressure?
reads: 9 bar
